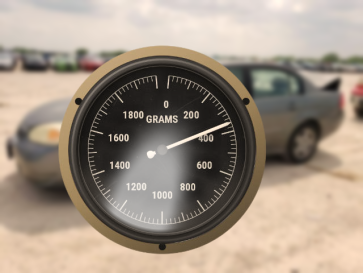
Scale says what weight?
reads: 360 g
